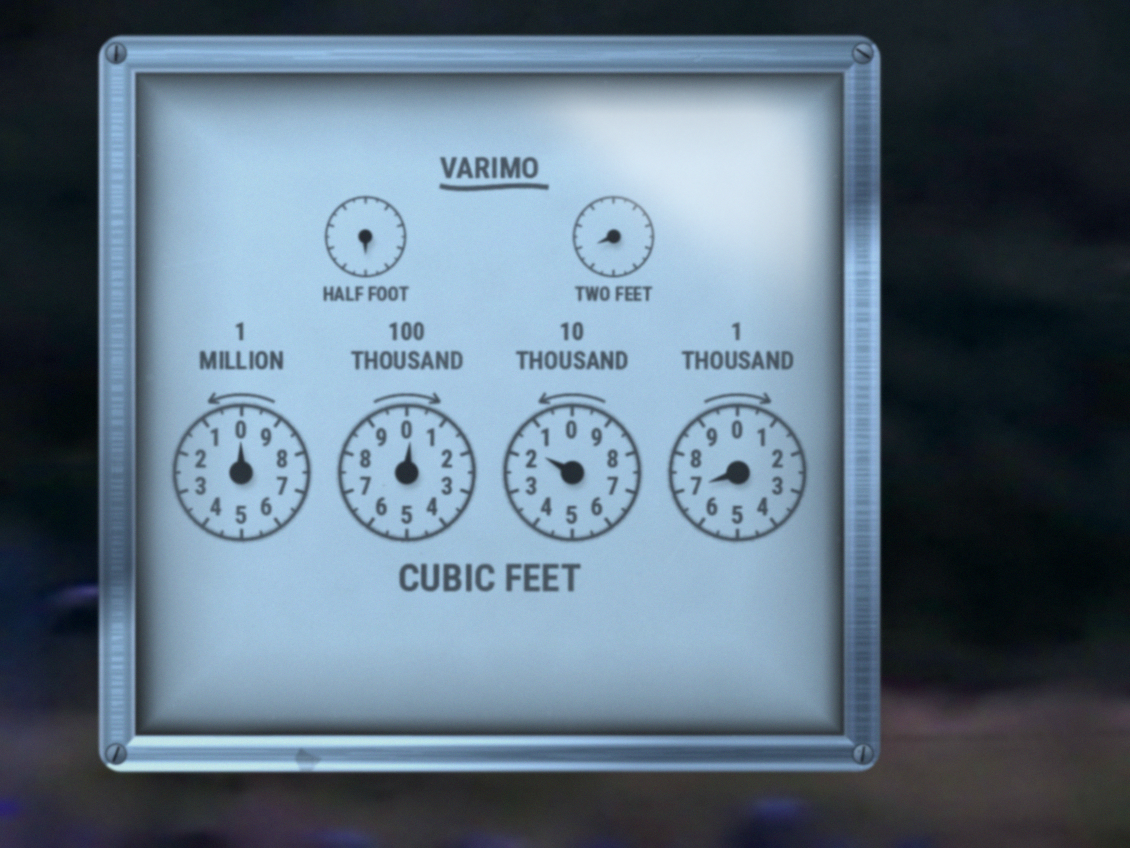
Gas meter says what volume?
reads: 1700 ft³
